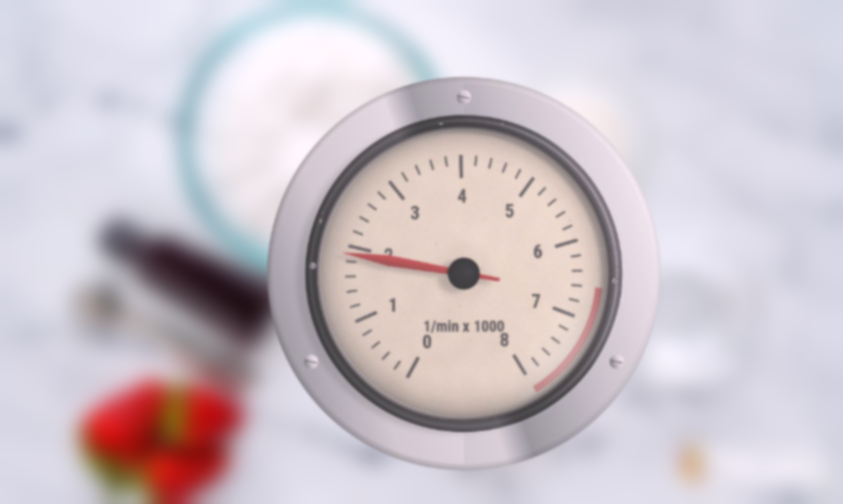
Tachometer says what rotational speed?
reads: 1900 rpm
